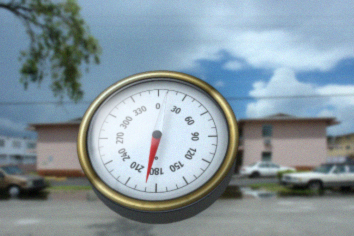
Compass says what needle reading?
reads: 190 °
